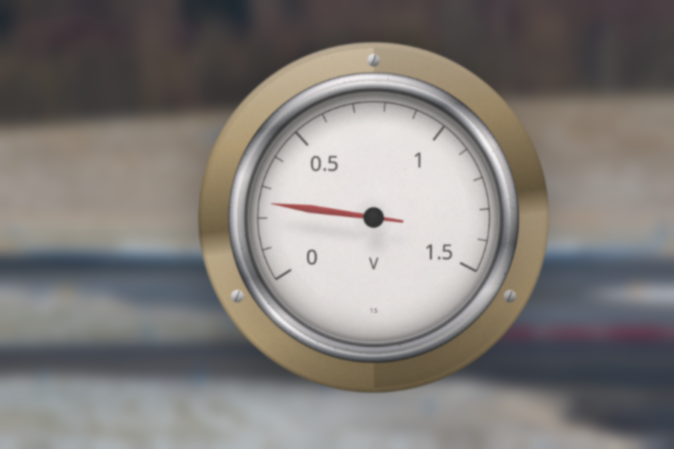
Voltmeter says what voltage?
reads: 0.25 V
